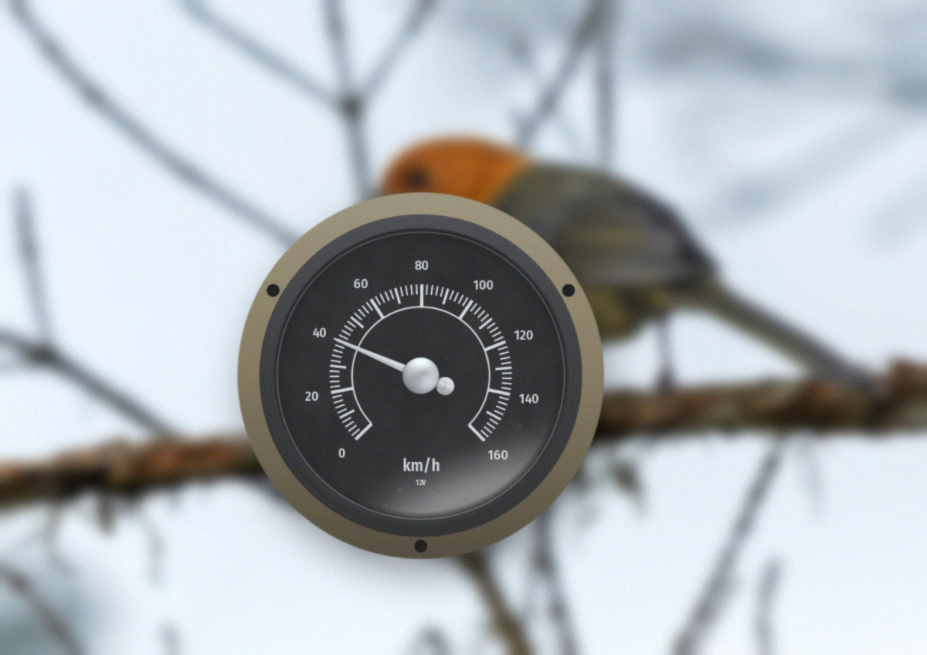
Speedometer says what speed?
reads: 40 km/h
